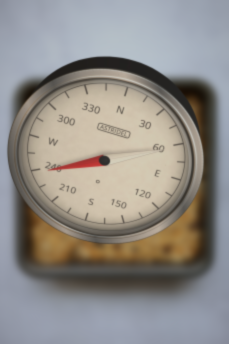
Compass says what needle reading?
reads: 240 °
